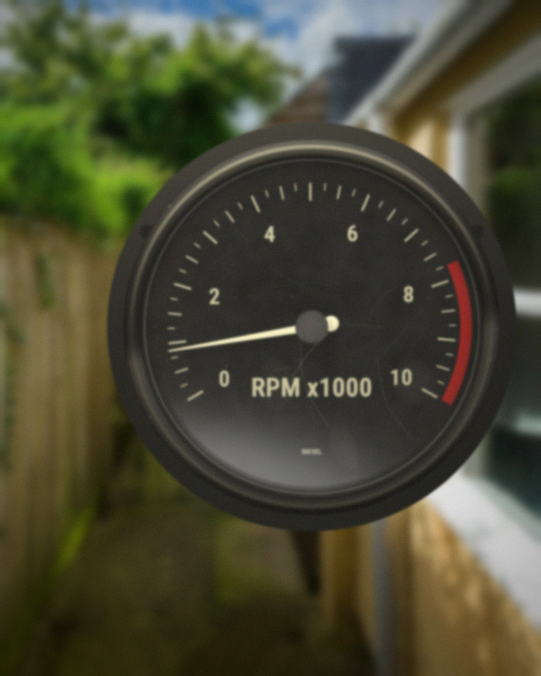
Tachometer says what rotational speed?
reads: 875 rpm
